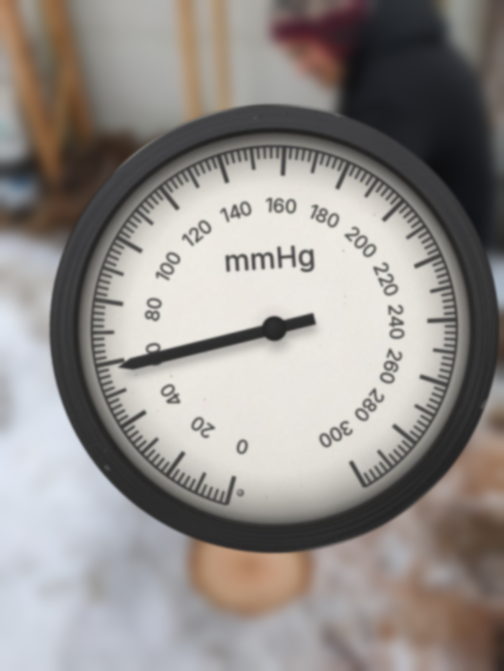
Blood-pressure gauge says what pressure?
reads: 58 mmHg
